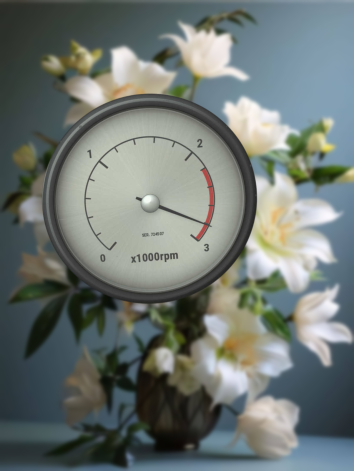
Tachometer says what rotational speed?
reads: 2800 rpm
